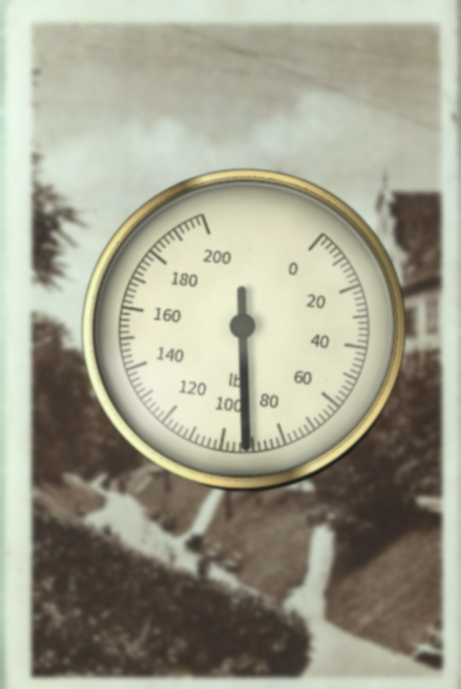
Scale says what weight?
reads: 92 lb
